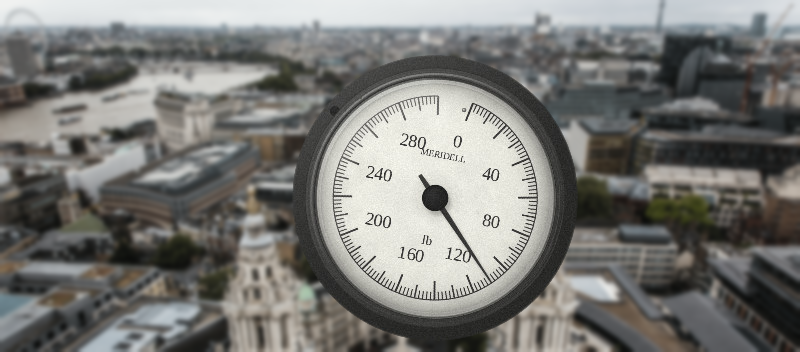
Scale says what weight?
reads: 110 lb
